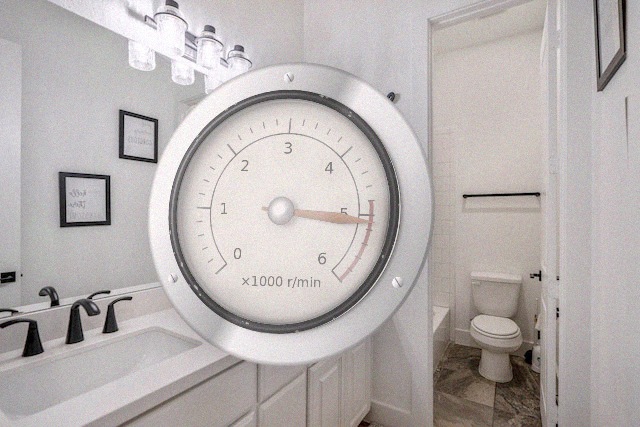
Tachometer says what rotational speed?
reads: 5100 rpm
